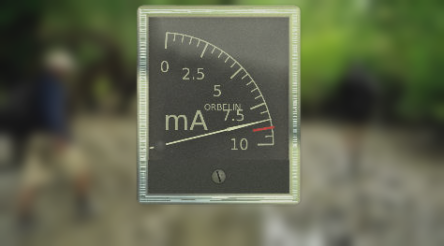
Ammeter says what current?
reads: 8.5 mA
